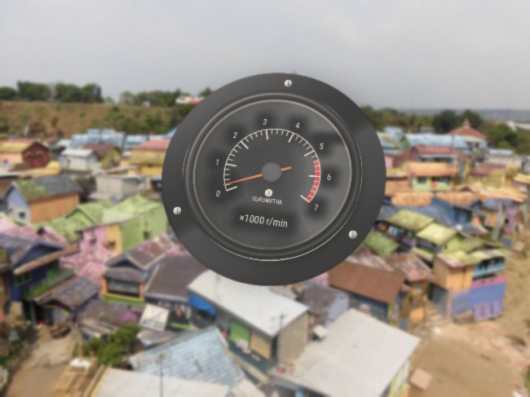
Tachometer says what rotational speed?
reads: 200 rpm
